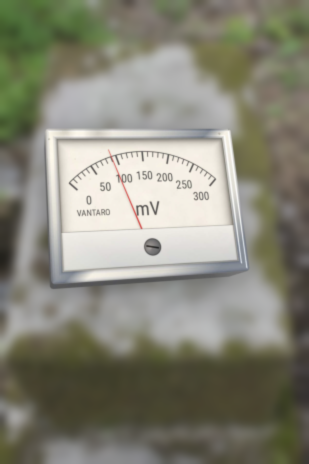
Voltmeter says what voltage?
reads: 90 mV
